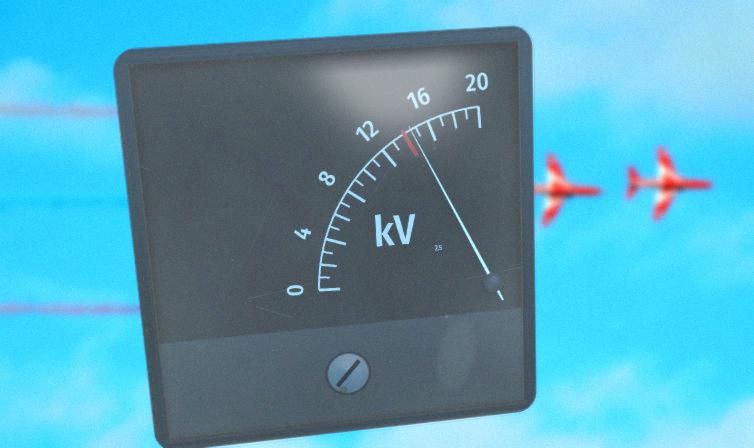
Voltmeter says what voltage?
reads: 14.5 kV
